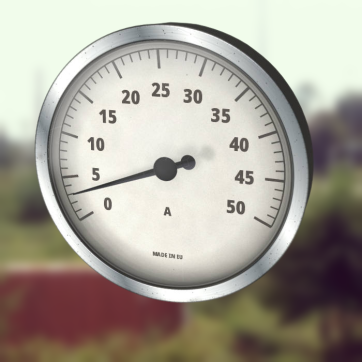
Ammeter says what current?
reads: 3 A
